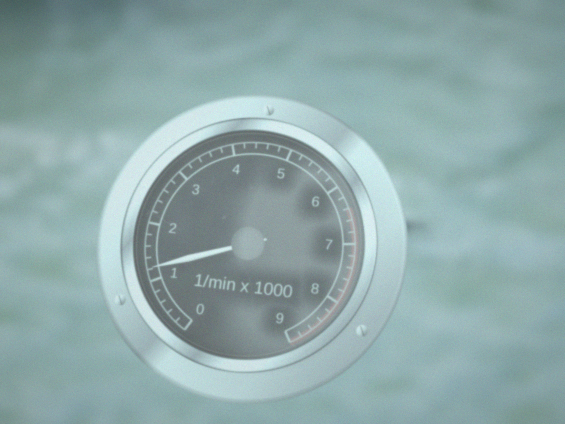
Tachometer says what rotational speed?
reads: 1200 rpm
